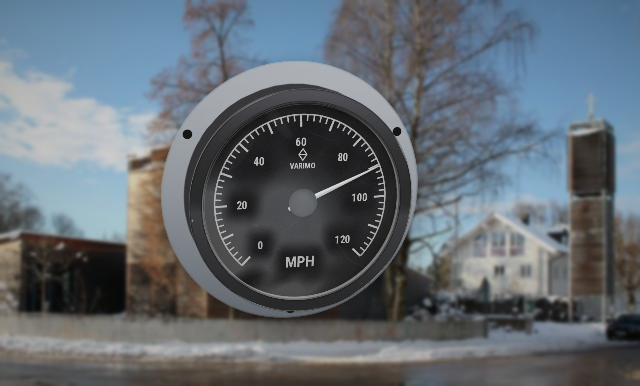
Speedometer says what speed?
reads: 90 mph
